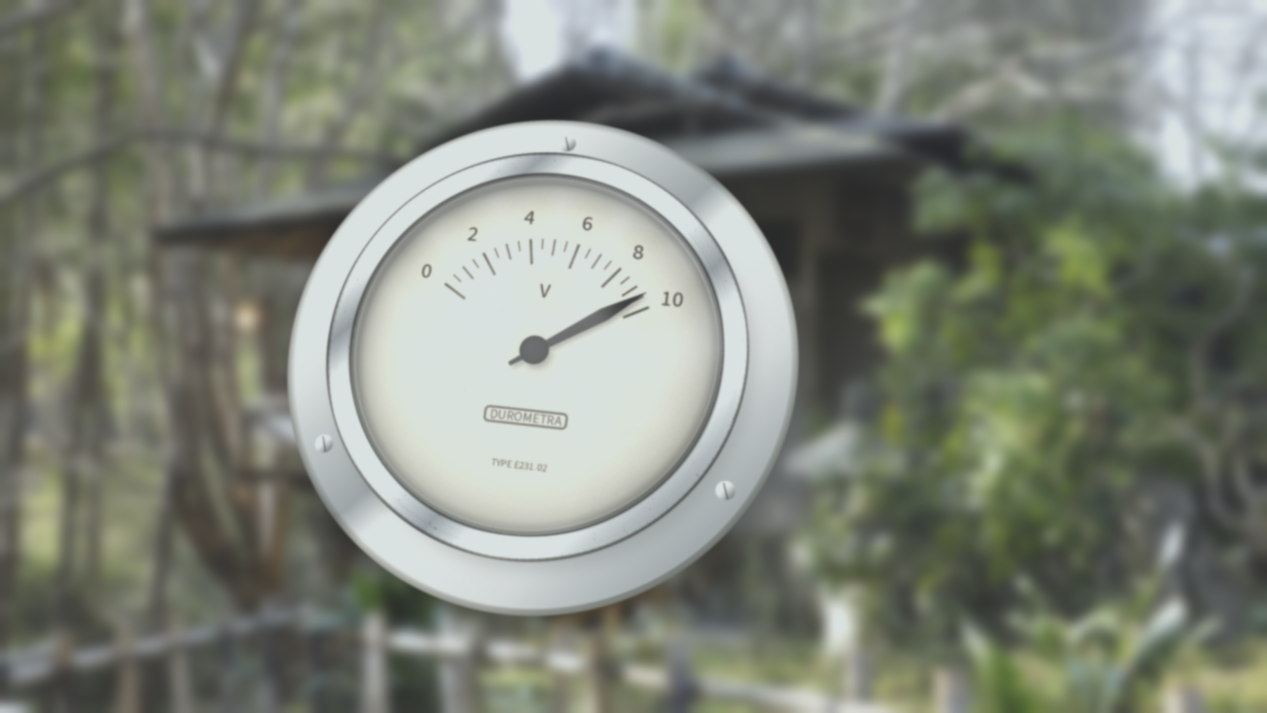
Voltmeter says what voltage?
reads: 9.5 V
